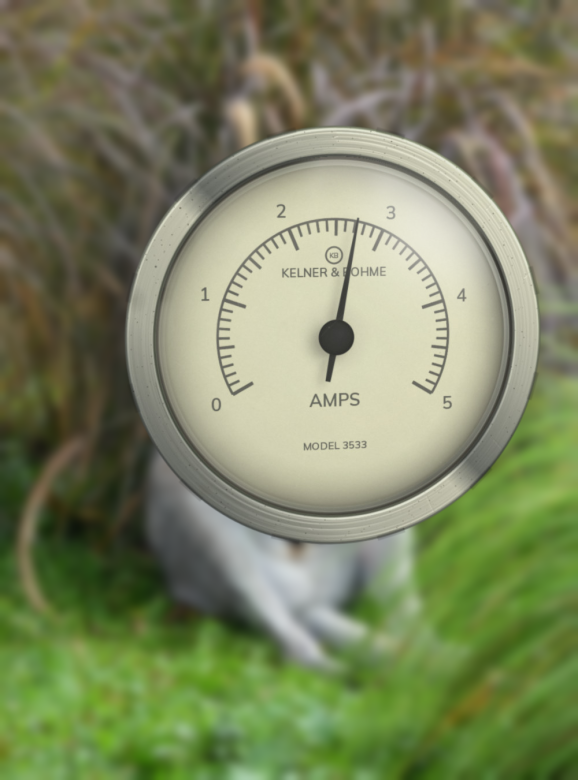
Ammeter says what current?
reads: 2.7 A
